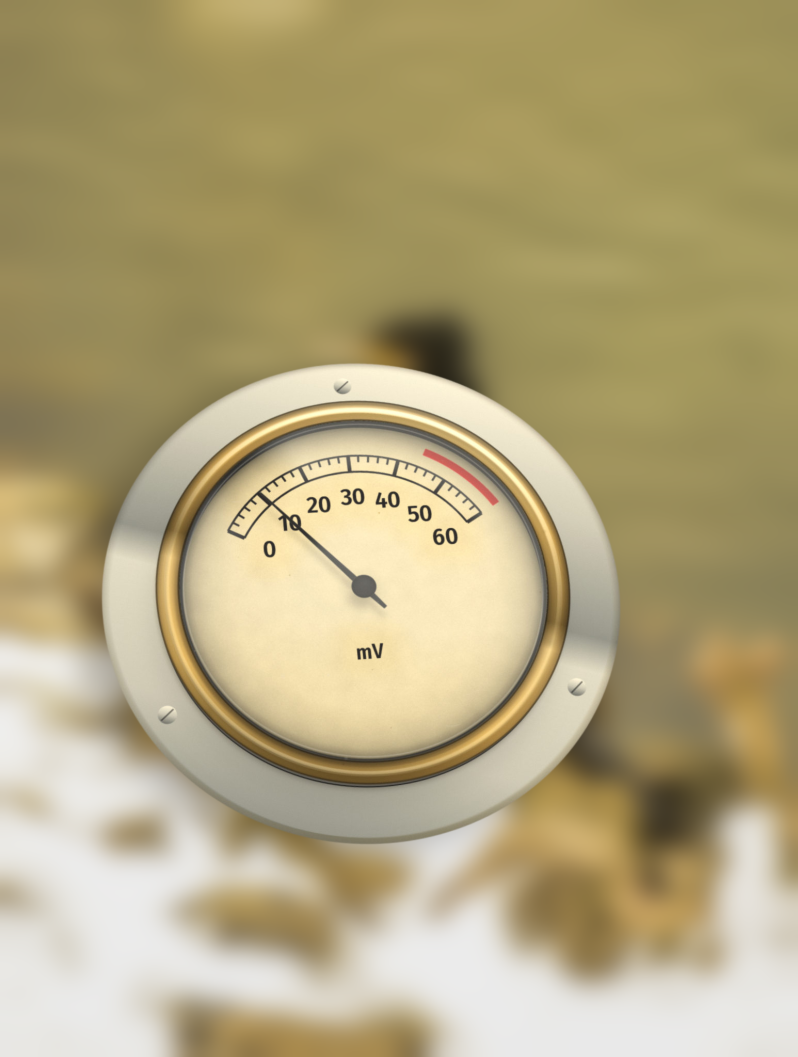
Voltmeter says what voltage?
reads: 10 mV
